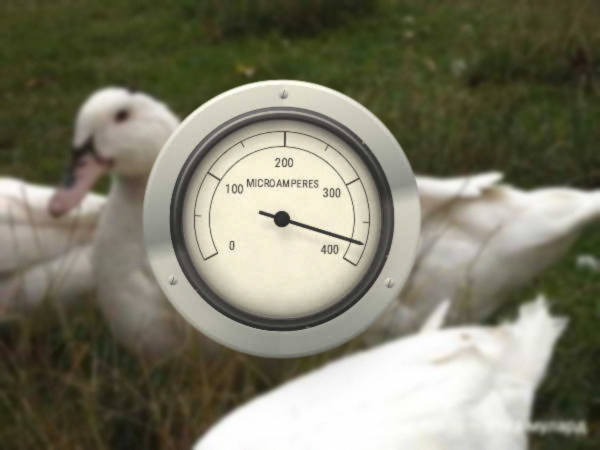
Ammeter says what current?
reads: 375 µA
